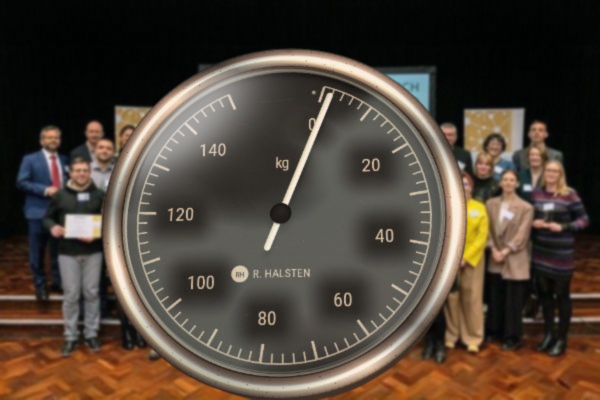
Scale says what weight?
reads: 2 kg
